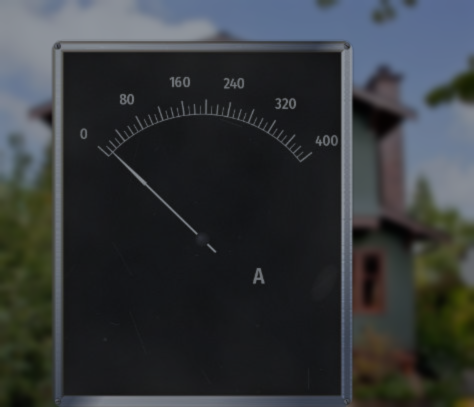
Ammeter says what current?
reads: 10 A
